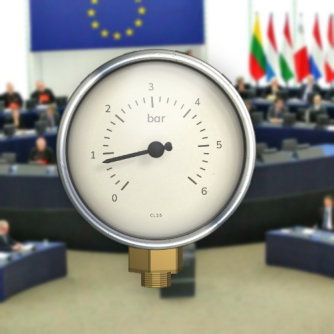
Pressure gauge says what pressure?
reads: 0.8 bar
